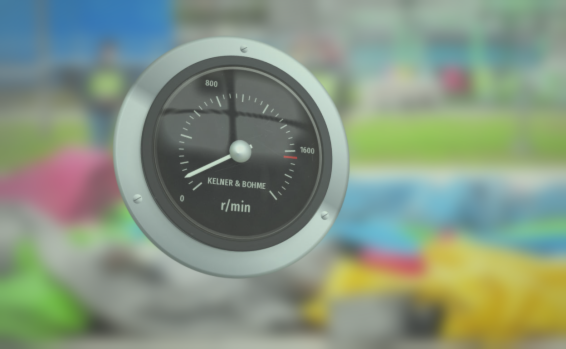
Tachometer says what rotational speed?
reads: 100 rpm
